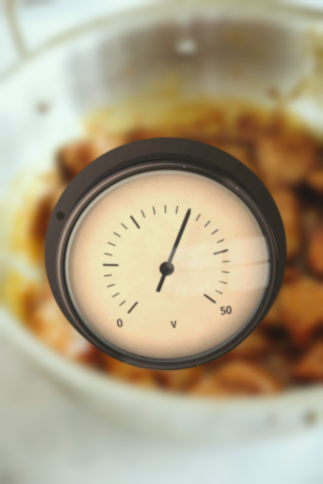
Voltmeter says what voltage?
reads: 30 V
